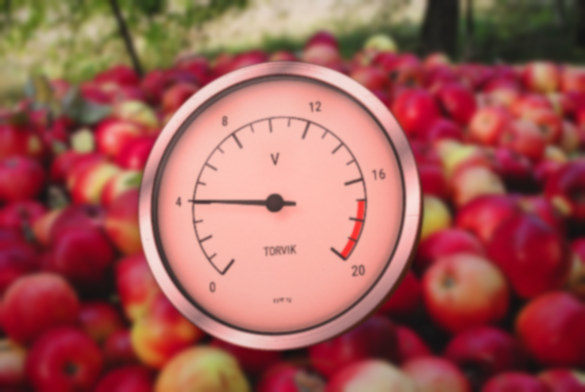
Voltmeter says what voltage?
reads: 4 V
